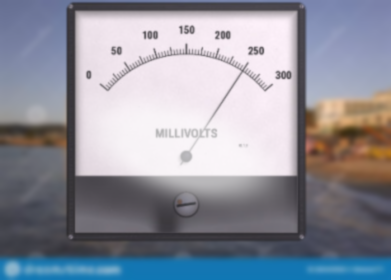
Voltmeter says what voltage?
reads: 250 mV
